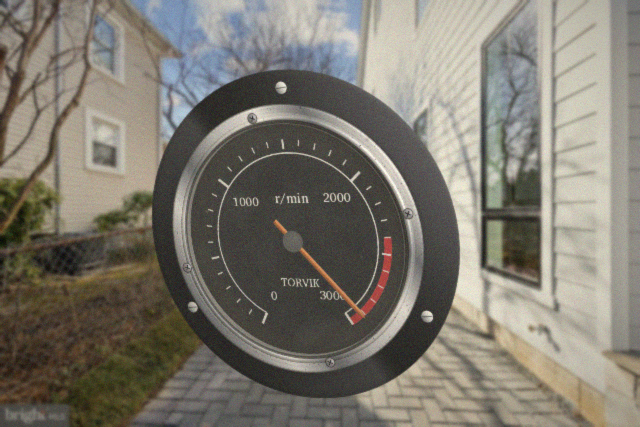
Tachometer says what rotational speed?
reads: 2900 rpm
